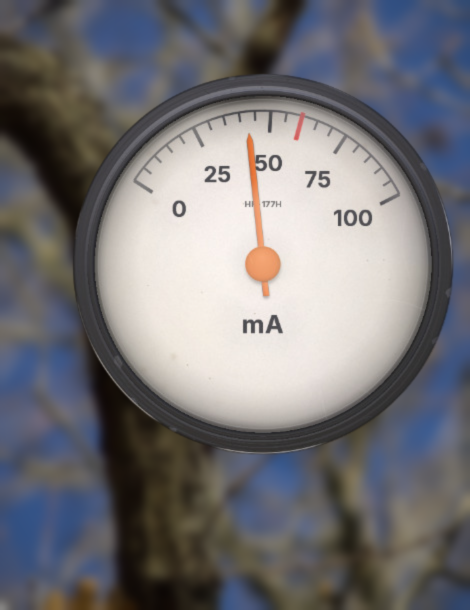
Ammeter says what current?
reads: 42.5 mA
